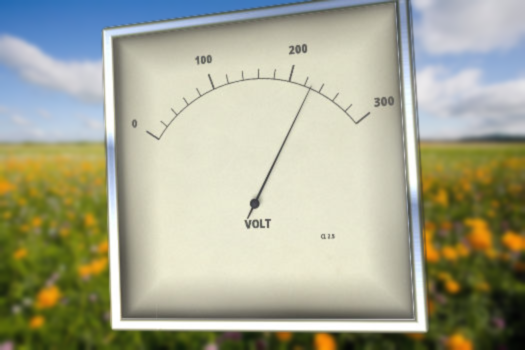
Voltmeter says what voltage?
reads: 230 V
